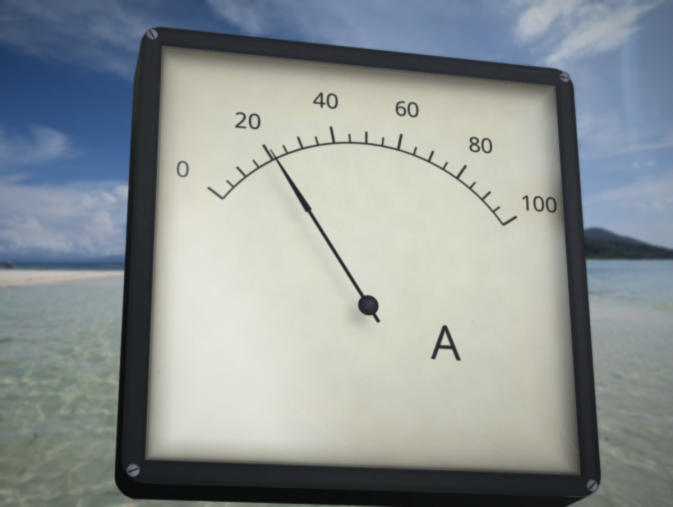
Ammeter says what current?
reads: 20 A
